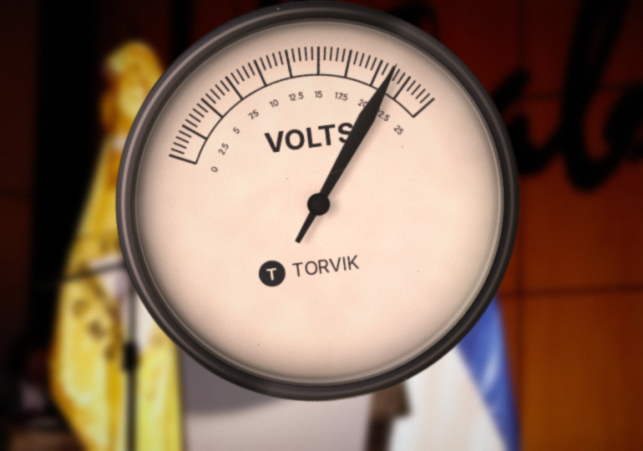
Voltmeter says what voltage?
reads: 21 V
